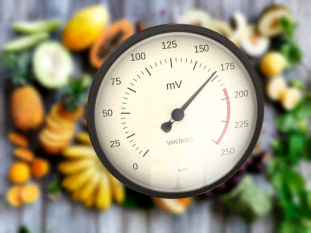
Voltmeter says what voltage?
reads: 170 mV
